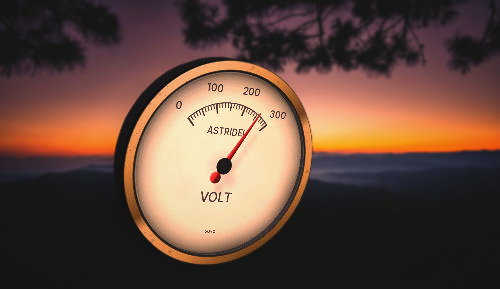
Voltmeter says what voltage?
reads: 250 V
